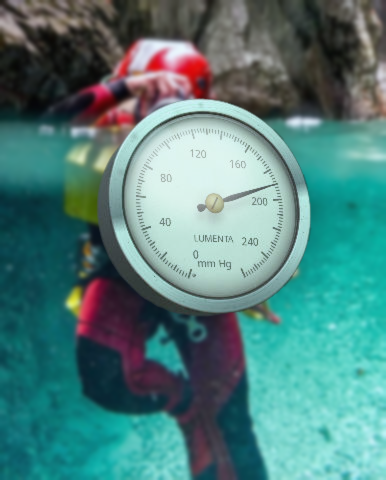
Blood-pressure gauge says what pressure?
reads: 190 mmHg
